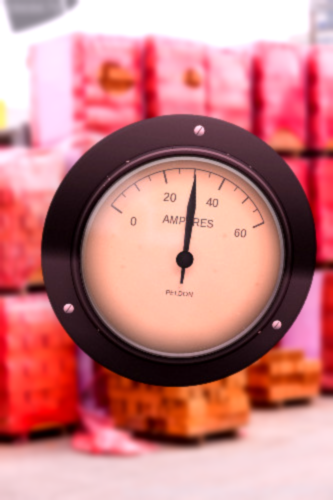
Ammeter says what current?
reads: 30 A
